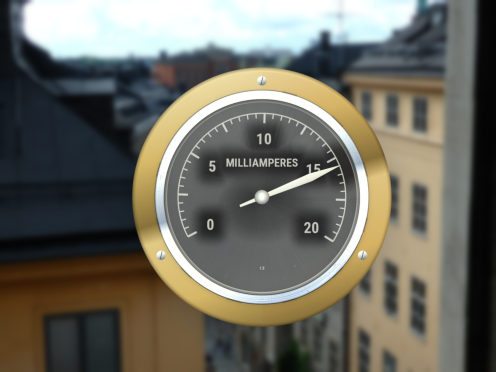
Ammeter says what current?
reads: 15.5 mA
